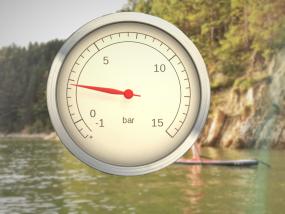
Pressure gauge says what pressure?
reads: 2.25 bar
